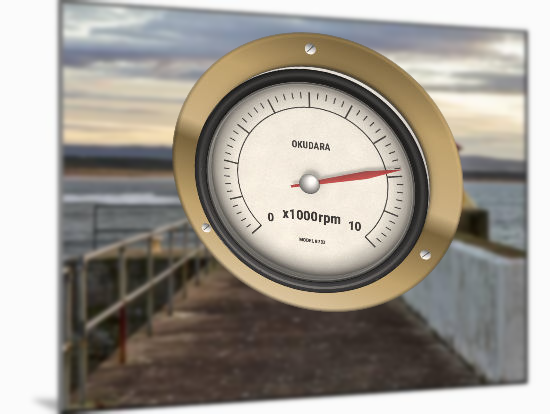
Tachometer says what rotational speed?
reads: 7800 rpm
